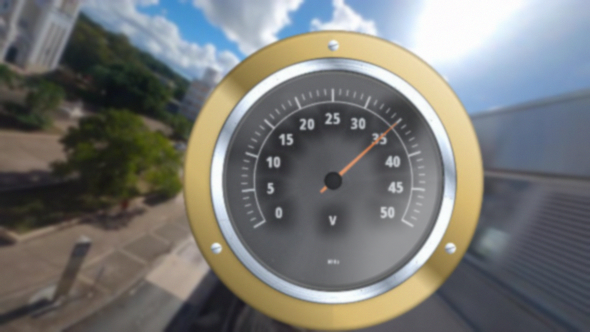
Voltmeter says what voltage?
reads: 35 V
